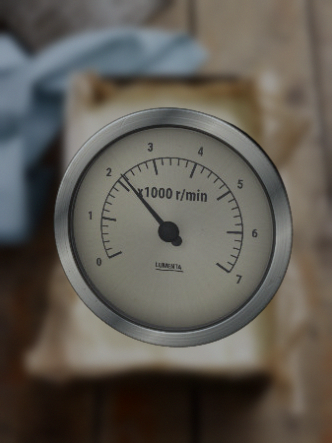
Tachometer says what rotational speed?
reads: 2200 rpm
